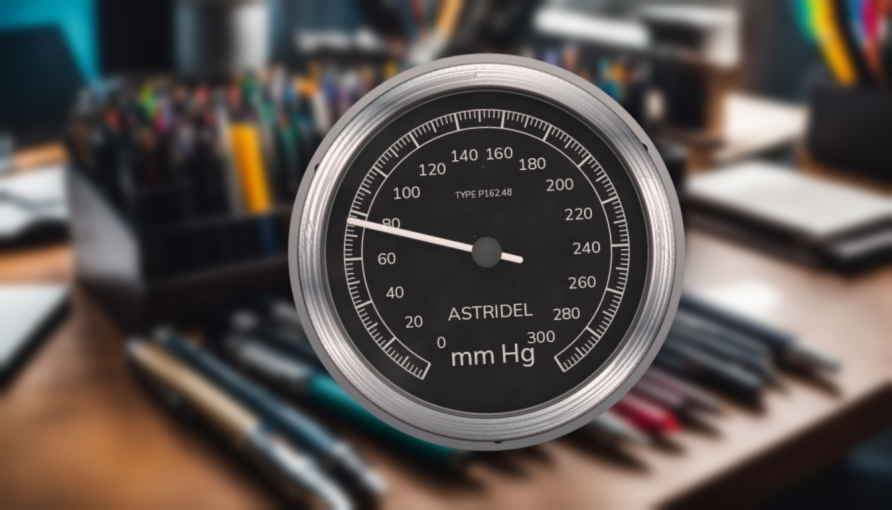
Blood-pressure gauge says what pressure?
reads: 76 mmHg
